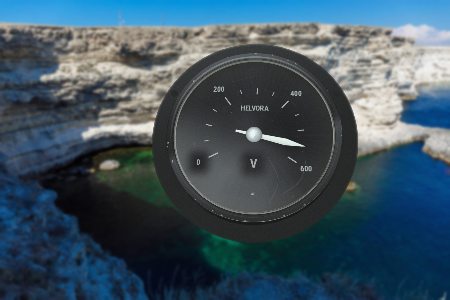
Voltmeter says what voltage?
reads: 550 V
